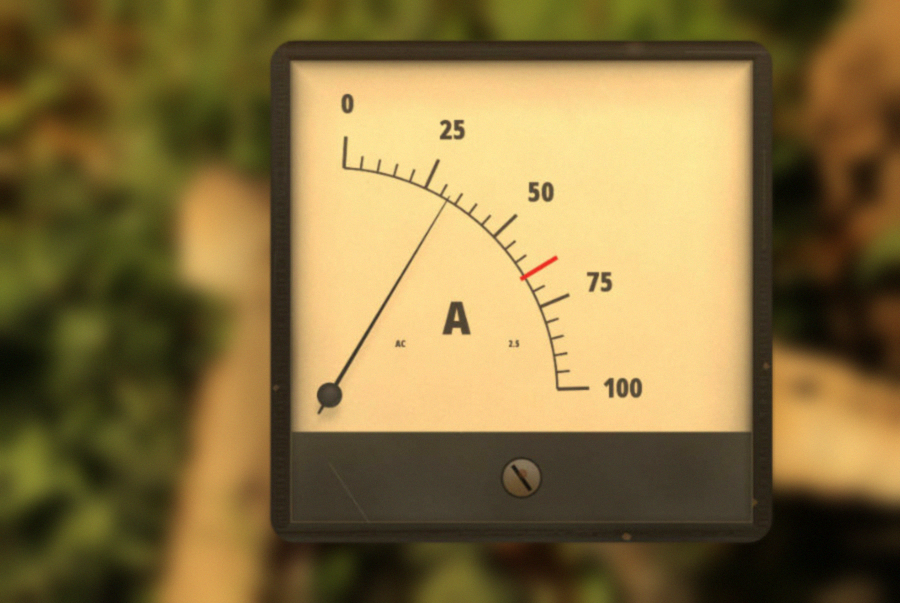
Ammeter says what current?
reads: 32.5 A
